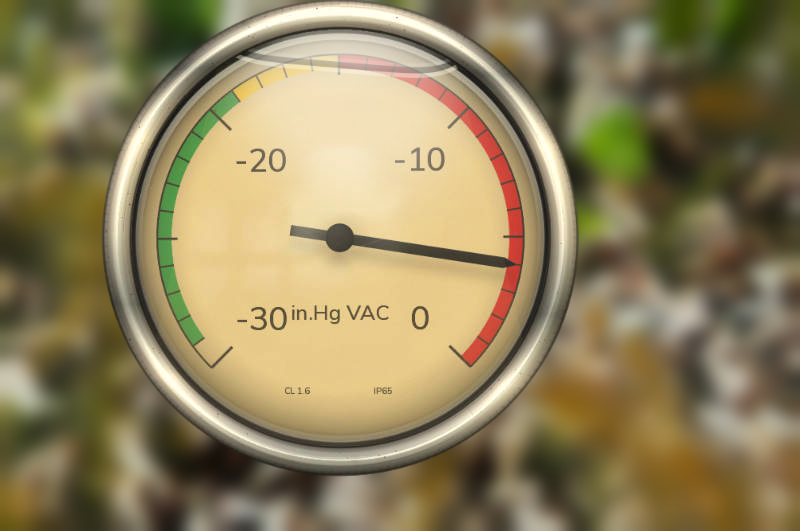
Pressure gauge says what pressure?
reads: -4 inHg
